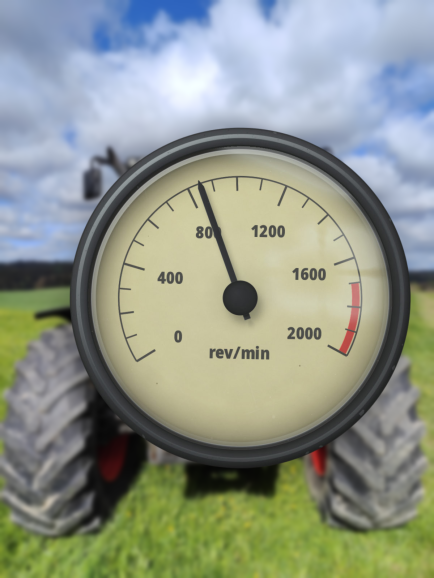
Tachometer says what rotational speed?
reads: 850 rpm
